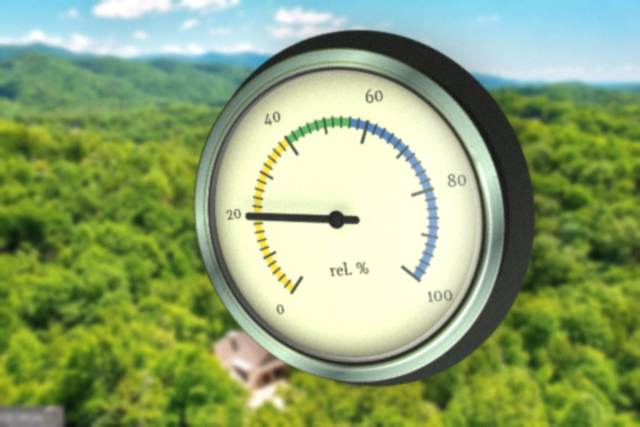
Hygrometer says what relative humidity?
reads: 20 %
